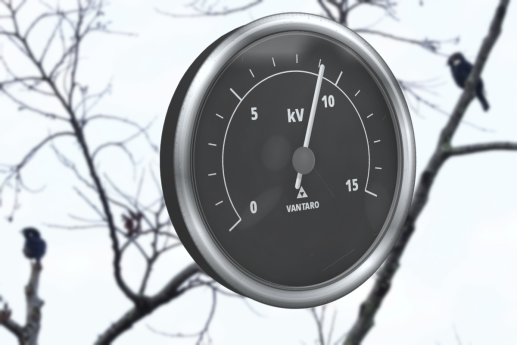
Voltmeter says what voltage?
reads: 9 kV
